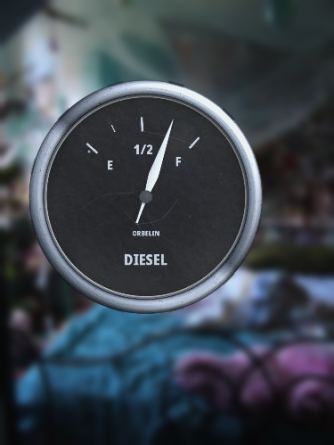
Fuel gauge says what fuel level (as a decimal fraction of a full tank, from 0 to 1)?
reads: 0.75
